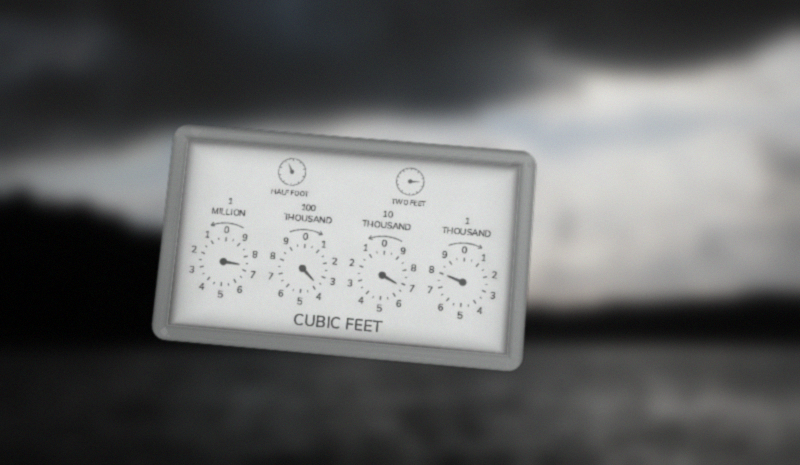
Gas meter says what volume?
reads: 736800 ft³
